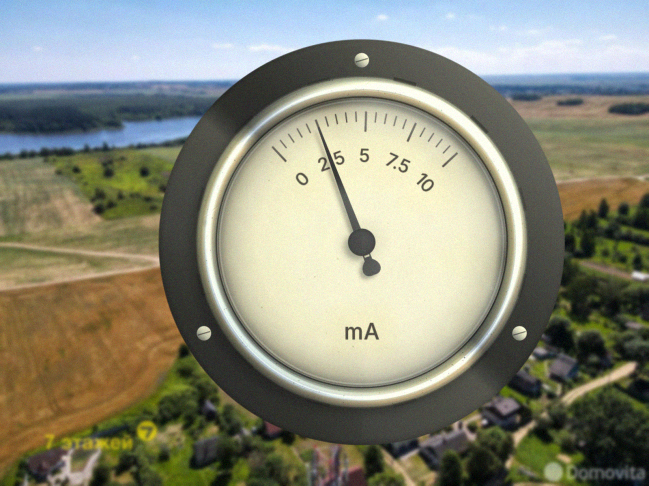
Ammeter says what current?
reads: 2.5 mA
